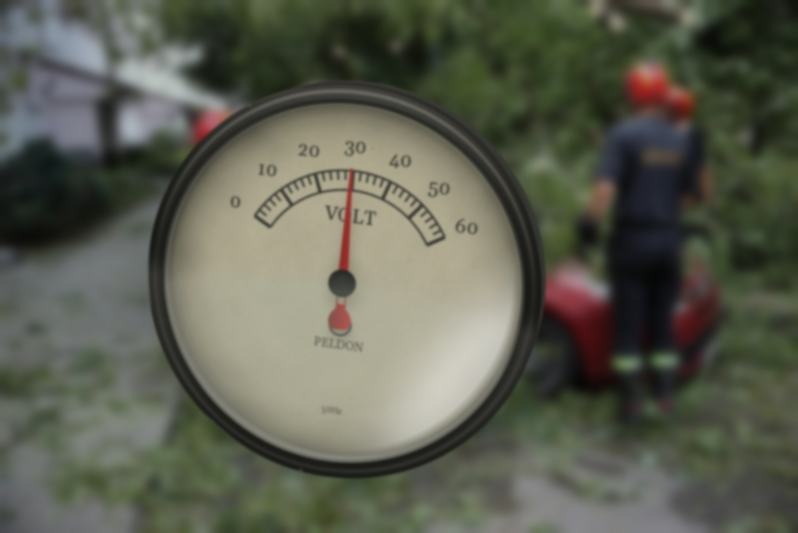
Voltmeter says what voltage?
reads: 30 V
